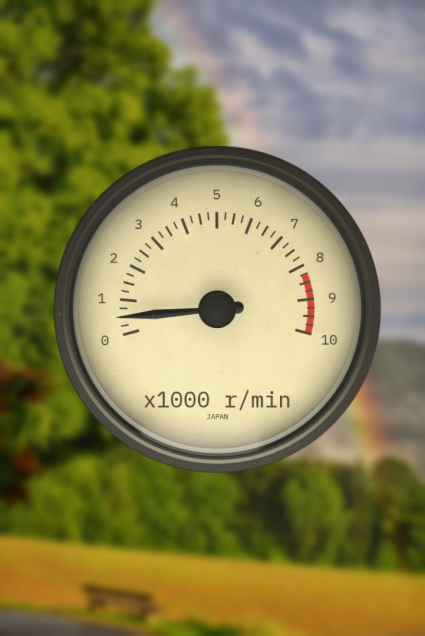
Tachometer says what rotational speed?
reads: 500 rpm
